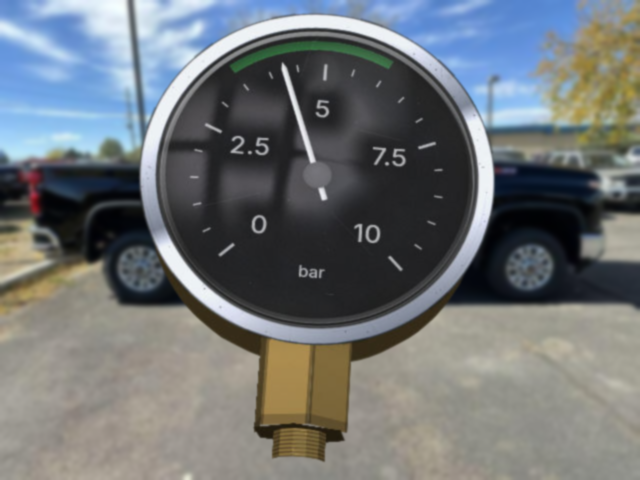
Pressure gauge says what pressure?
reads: 4.25 bar
